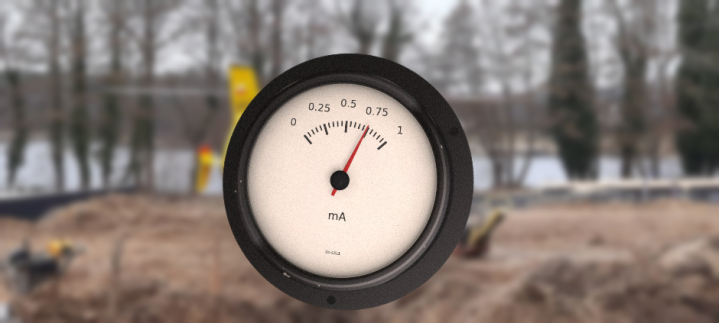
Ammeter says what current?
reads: 0.75 mA
